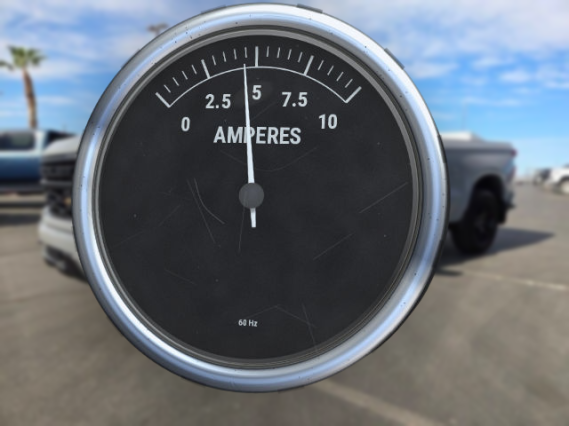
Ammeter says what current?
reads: 4.5 A
